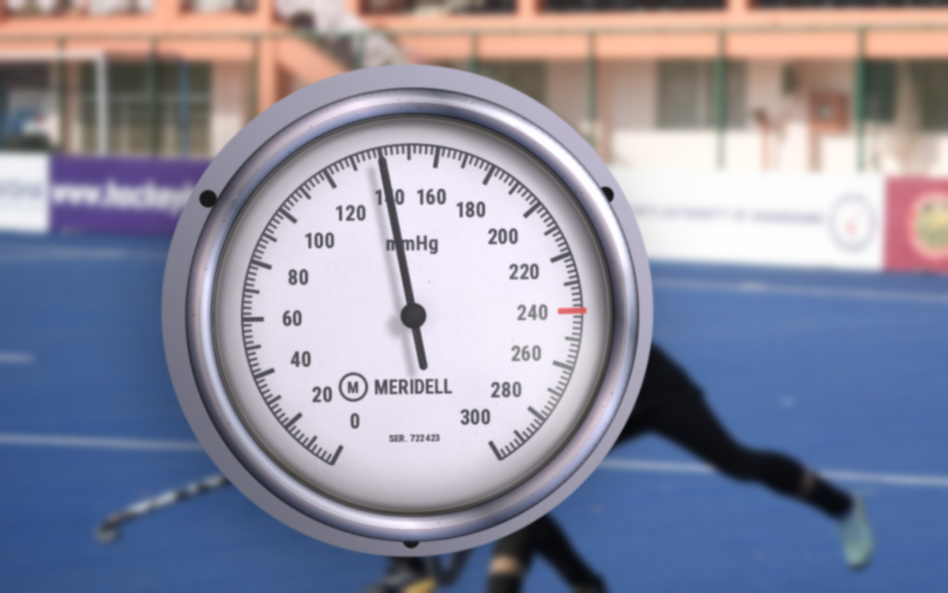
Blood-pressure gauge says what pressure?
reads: 140 mmHg
